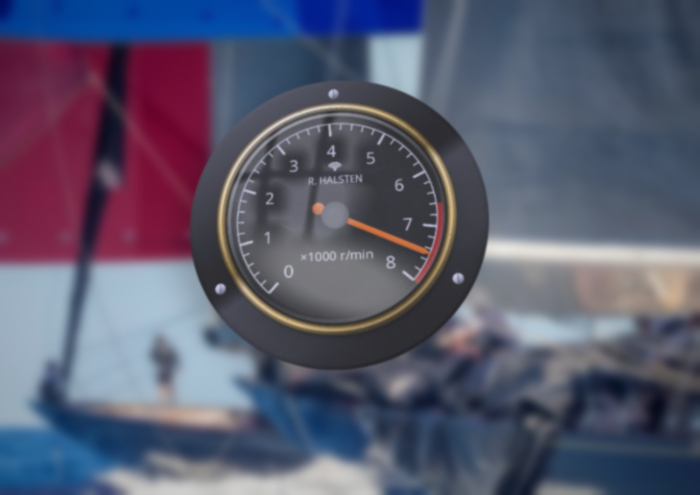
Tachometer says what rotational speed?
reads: 7500 rpm
